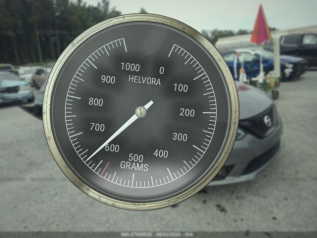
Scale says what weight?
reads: 630 g
